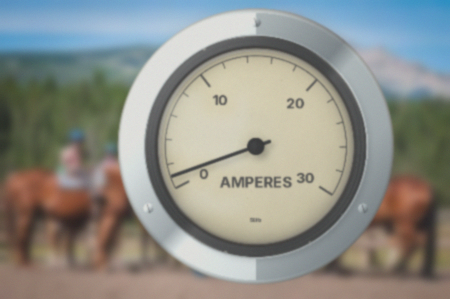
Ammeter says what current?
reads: 1 A
